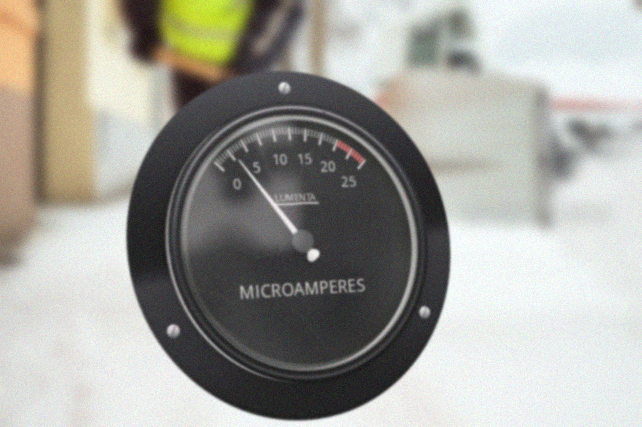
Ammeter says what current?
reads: 2.5 µA
